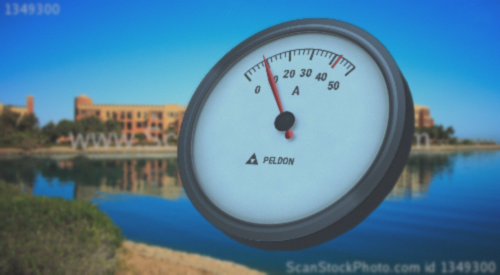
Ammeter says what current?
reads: 10 A
